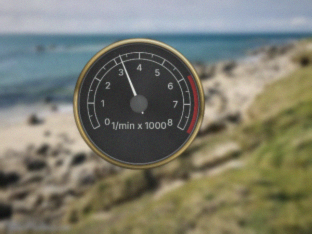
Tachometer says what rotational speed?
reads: 3250 rpm
